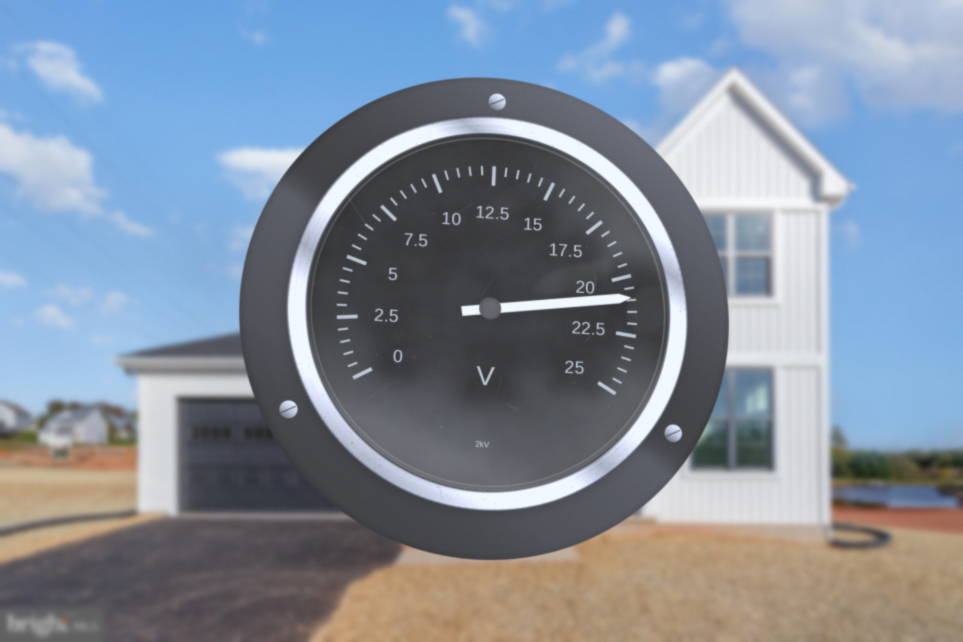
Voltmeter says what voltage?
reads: 21 V
